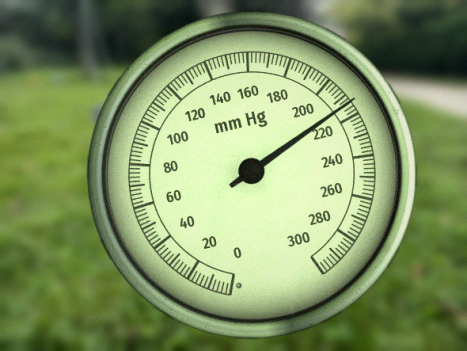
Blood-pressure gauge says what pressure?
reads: 214 mmHg
